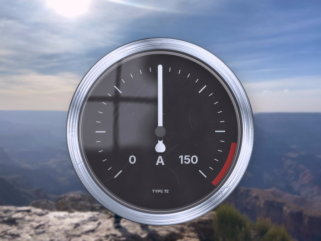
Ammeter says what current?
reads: 75 A
